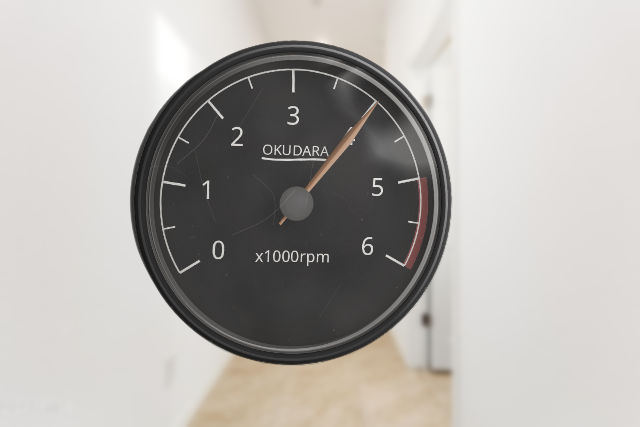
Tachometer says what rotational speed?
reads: 4000 rpm
